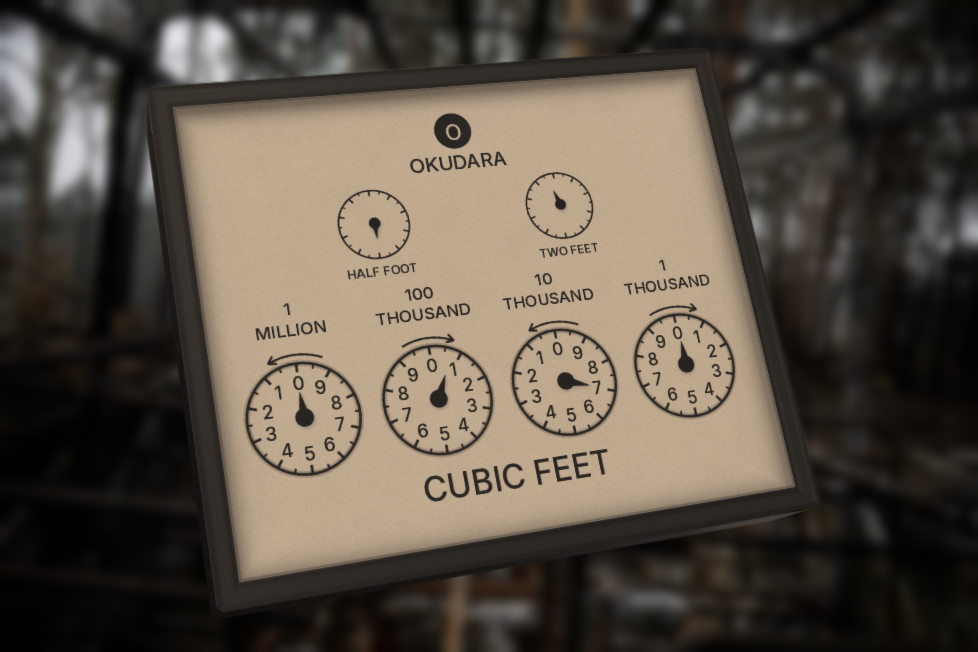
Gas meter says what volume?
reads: 7000 ft³
